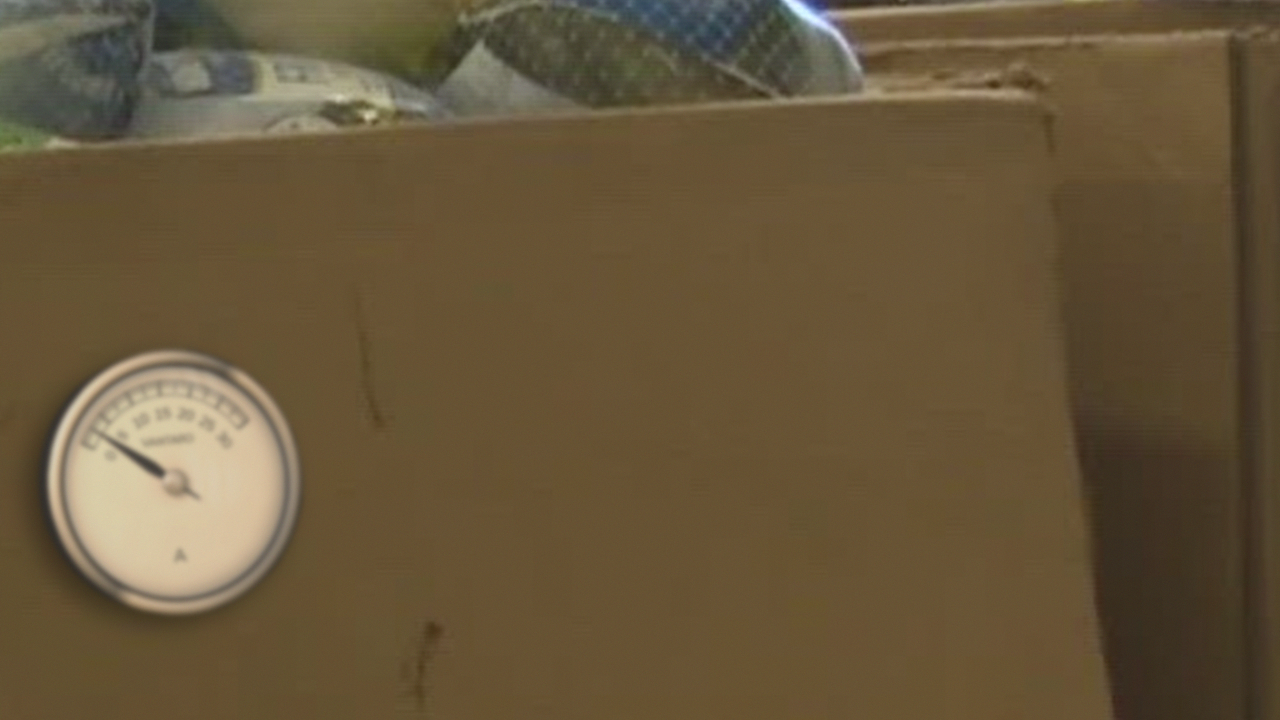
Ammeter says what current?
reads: 2.5 A
